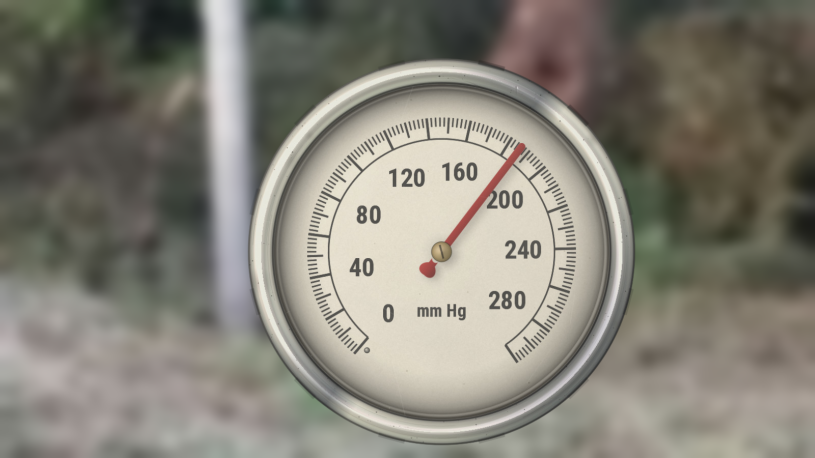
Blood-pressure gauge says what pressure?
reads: 186 mmHg
